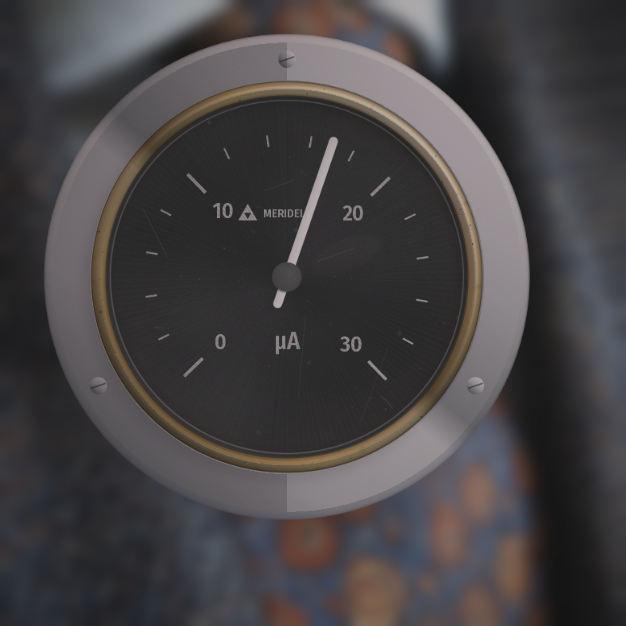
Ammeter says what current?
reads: 17 µA
